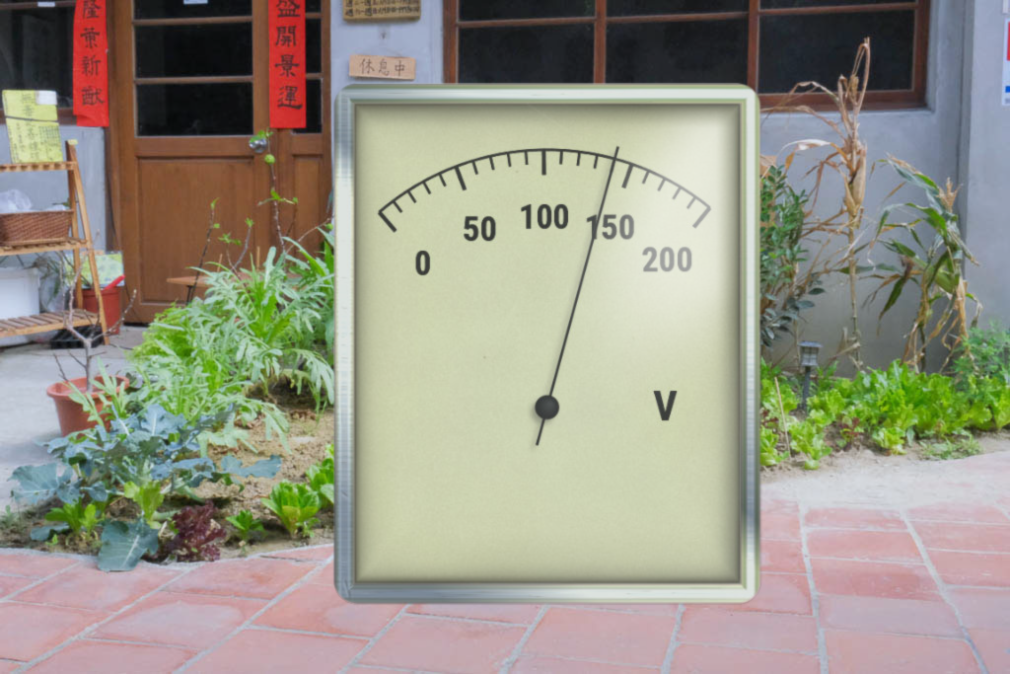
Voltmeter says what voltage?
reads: 140 V
